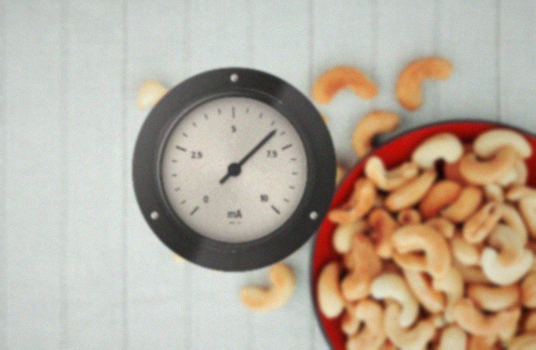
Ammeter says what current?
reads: 6.75 mA
